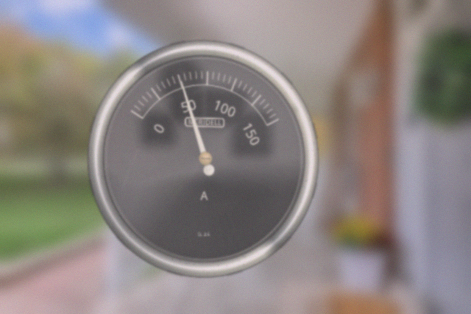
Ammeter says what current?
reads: 50 A
